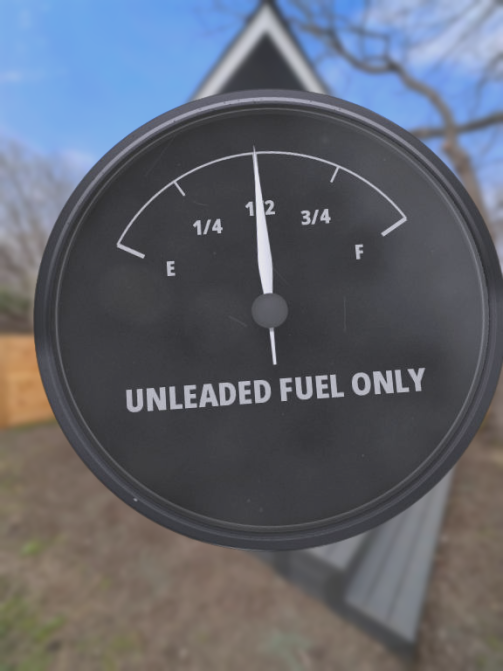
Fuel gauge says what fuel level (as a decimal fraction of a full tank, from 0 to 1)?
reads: 0.5
